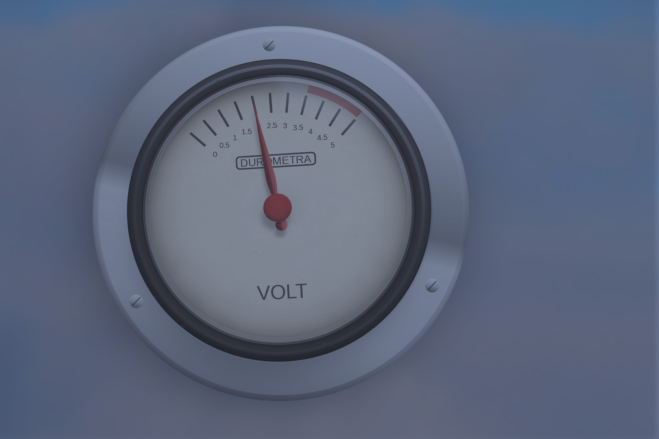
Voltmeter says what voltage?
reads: 2 V
